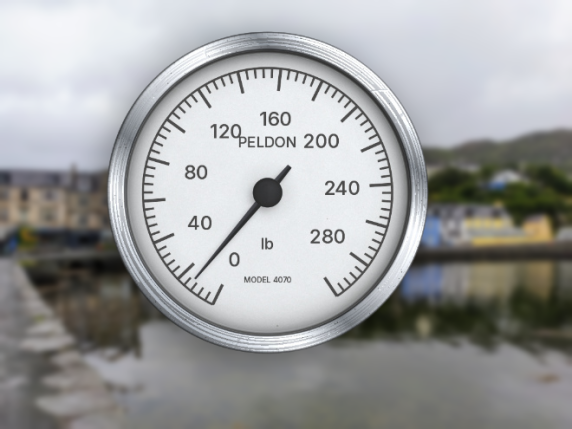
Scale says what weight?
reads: 14 lb
